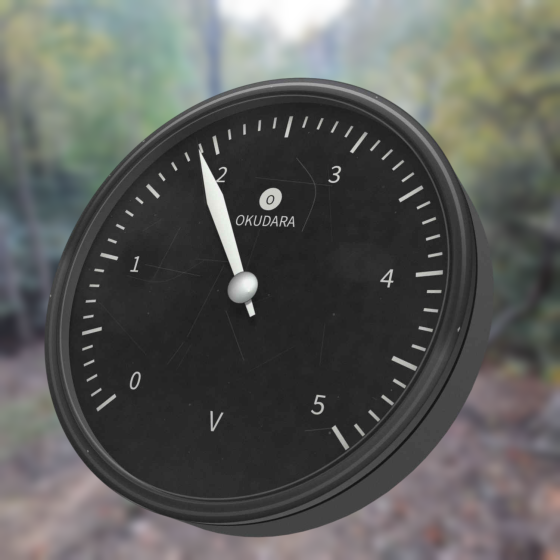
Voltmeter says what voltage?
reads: 1.9 V
